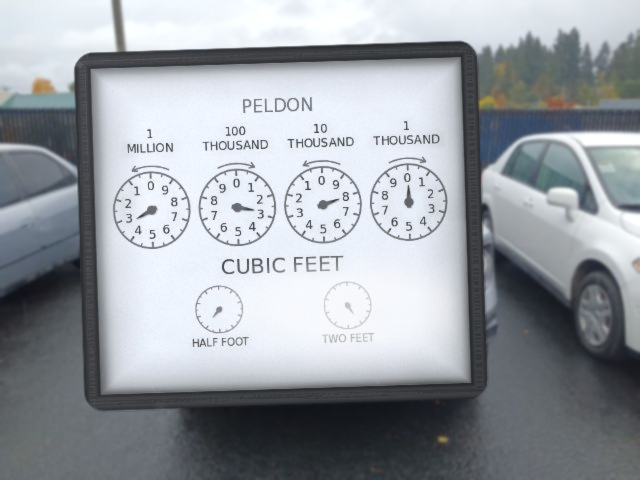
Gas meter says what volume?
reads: 328000 ft³
